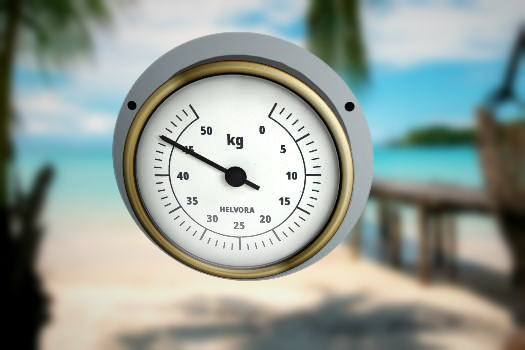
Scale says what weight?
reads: 45 kg
